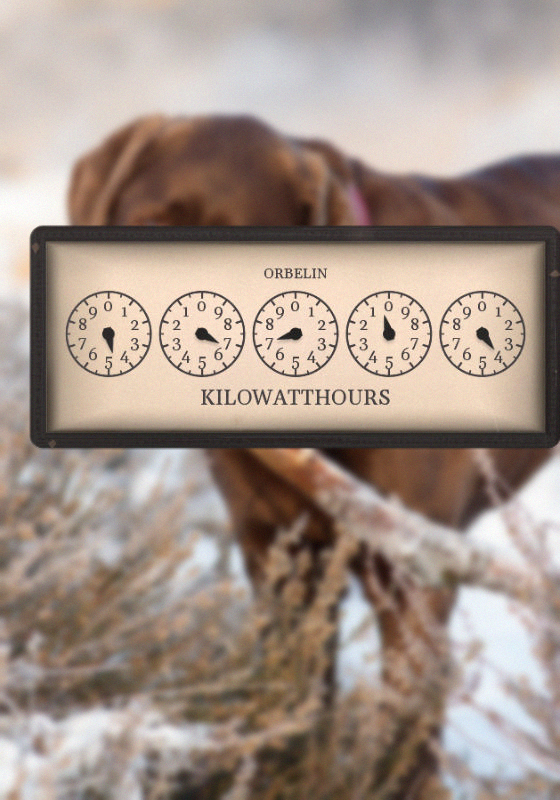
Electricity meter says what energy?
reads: 46704 kWh
